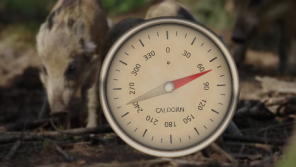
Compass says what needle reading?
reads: 70 °
